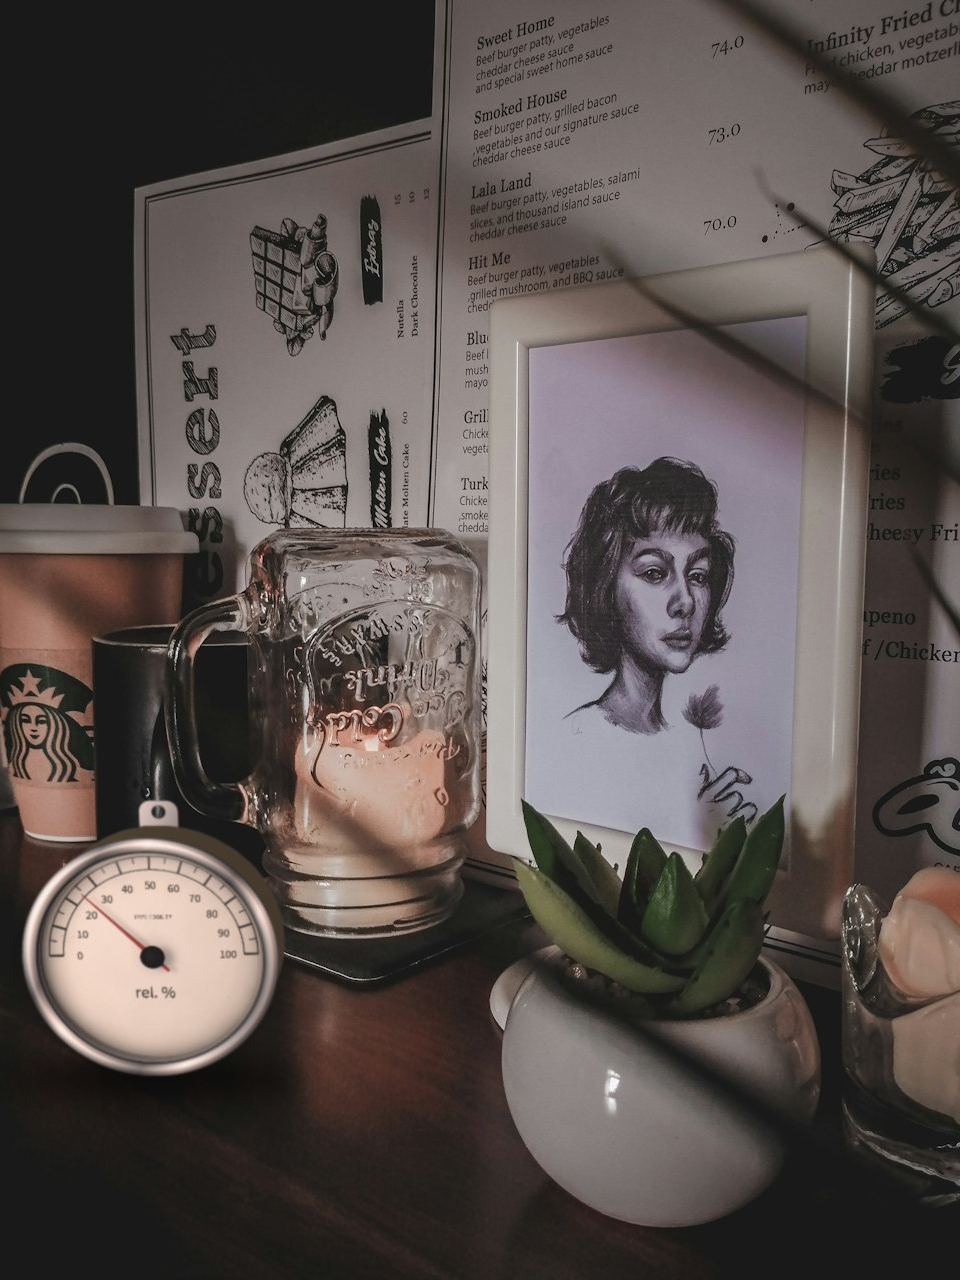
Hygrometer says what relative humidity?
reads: 25 %
